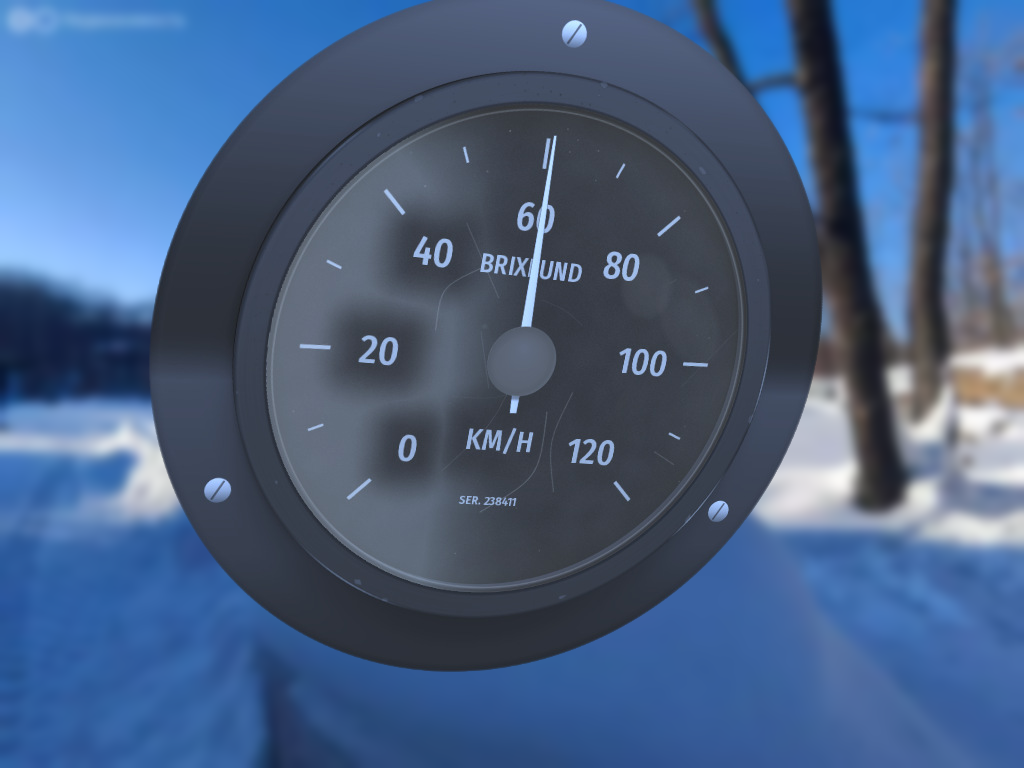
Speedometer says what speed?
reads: 60 km/h
